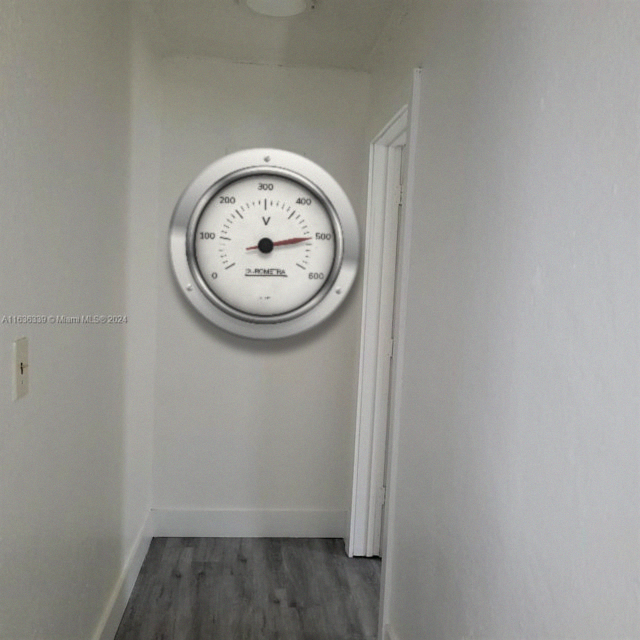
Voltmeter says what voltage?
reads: 500 V
